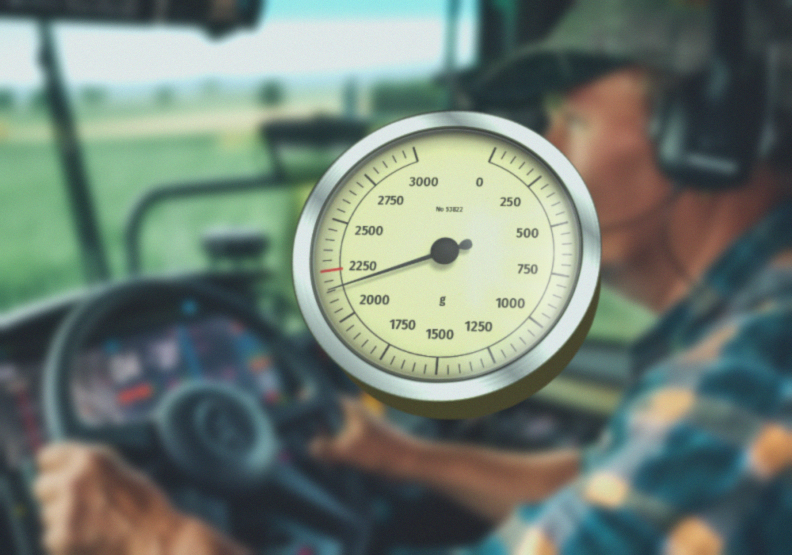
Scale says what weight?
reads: 2150 g
